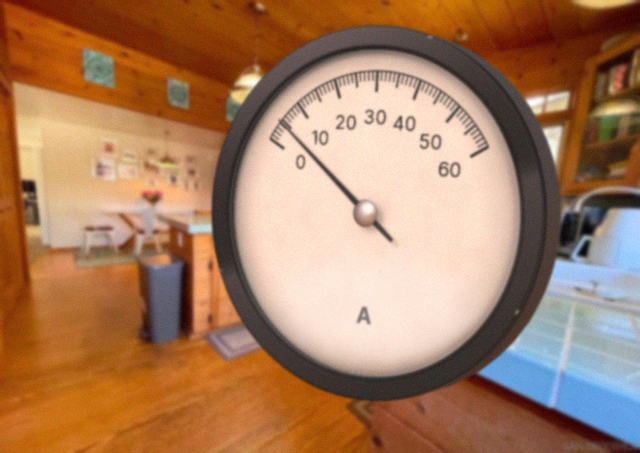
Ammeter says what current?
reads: 5 A
